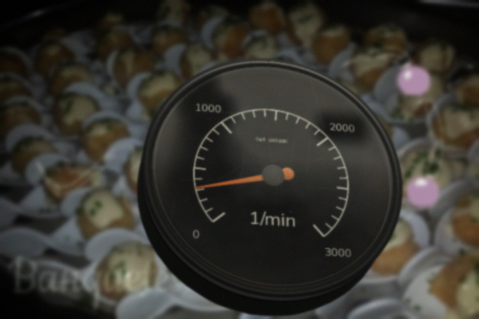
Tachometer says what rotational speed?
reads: 300 rpm
